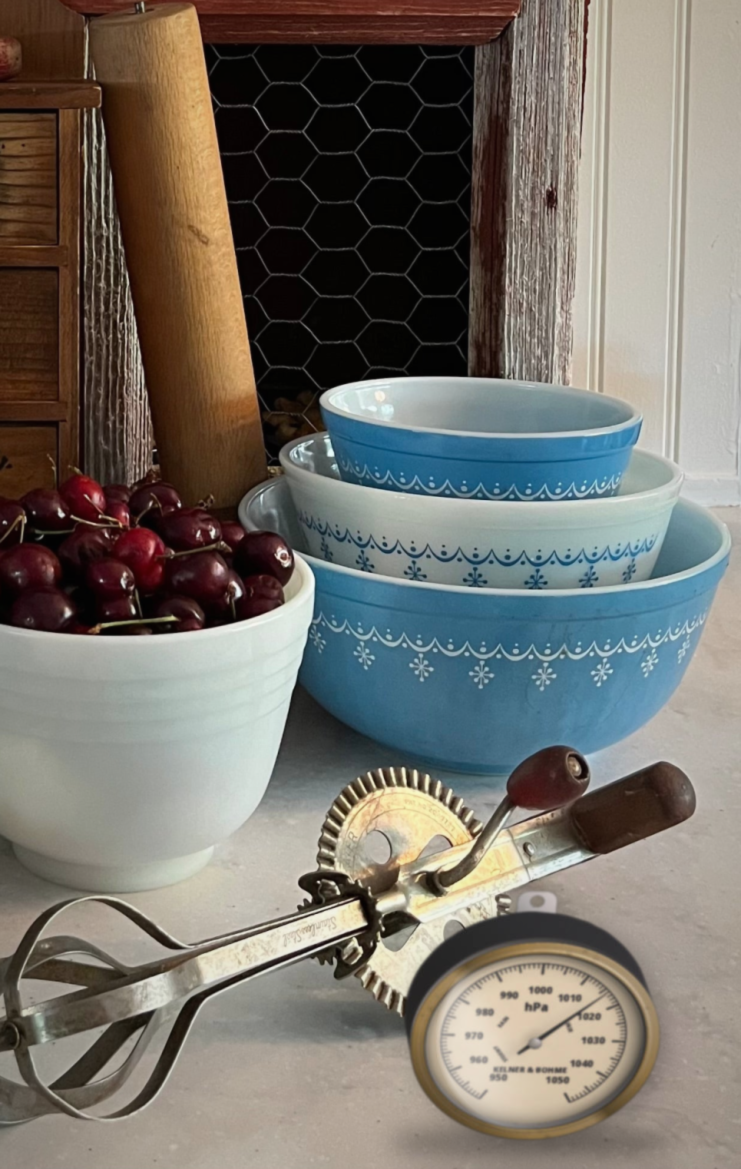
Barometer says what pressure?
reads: 1015 hPa
